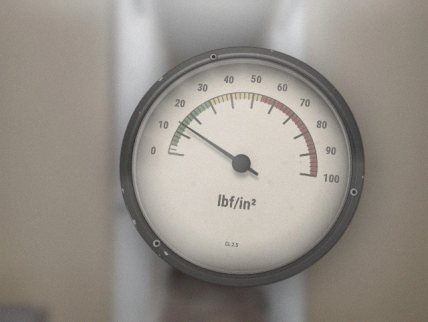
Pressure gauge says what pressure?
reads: 14 psi
